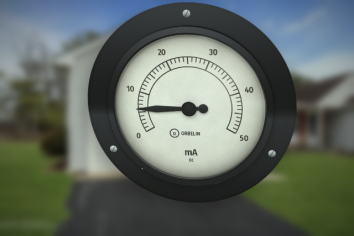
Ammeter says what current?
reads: 6 mA
